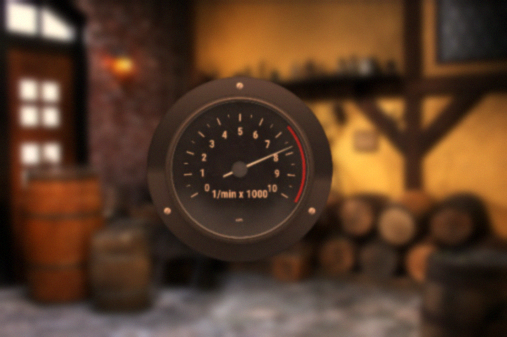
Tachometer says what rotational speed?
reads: 7750 rpm
